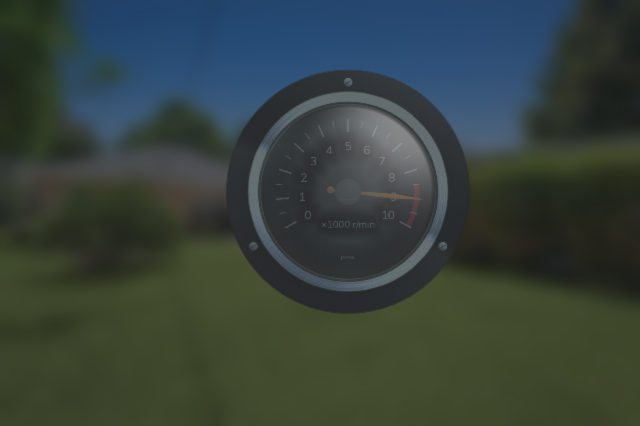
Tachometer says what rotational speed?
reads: 9000 rpm
